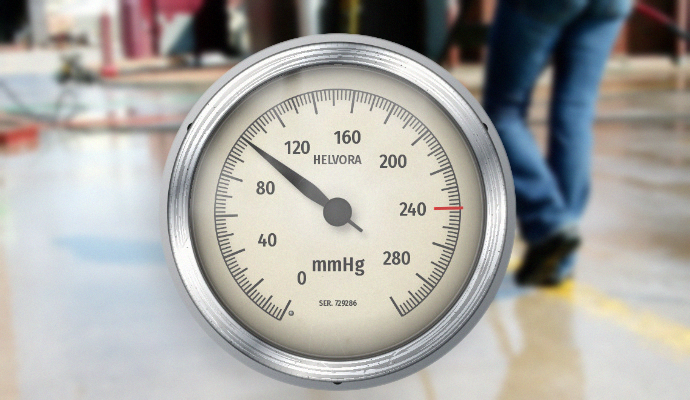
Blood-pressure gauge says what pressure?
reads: 100 mmHg
